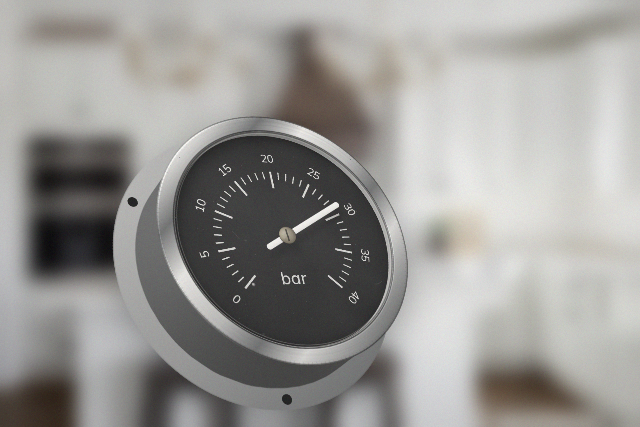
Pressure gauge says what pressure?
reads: 29 bar
